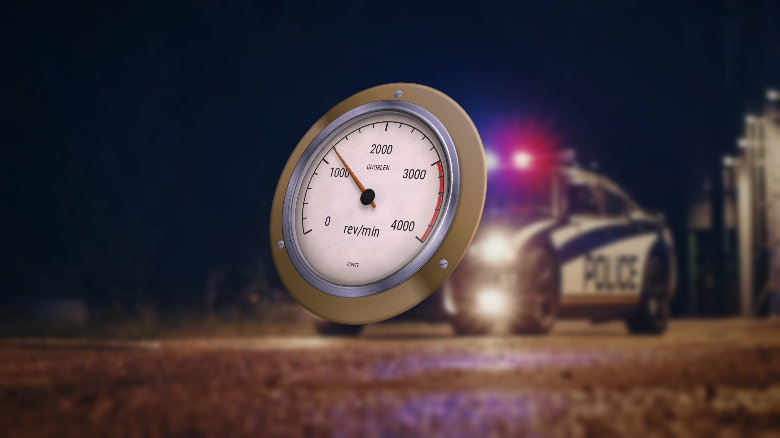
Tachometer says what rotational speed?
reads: 1200 rpm
